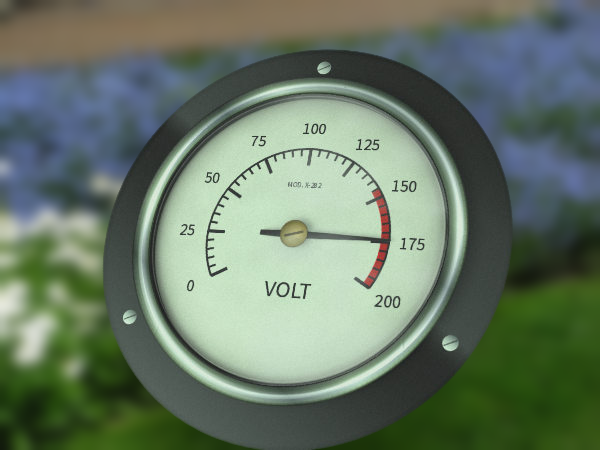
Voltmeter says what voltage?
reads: 175 V
